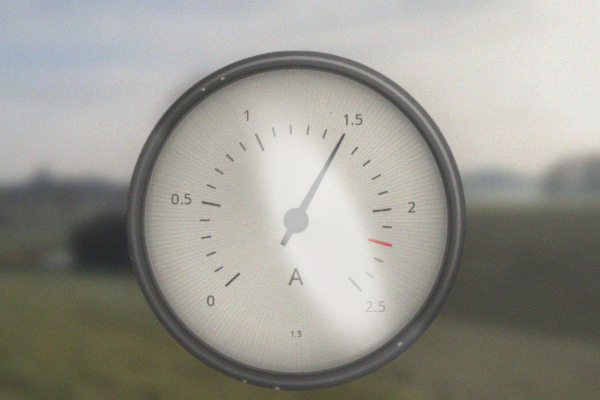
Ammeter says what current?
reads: 1.5 A
